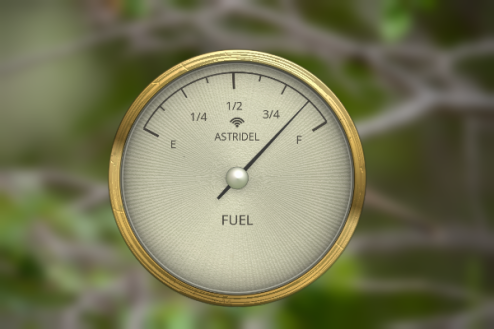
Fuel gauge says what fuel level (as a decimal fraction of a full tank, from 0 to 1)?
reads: 0.875
